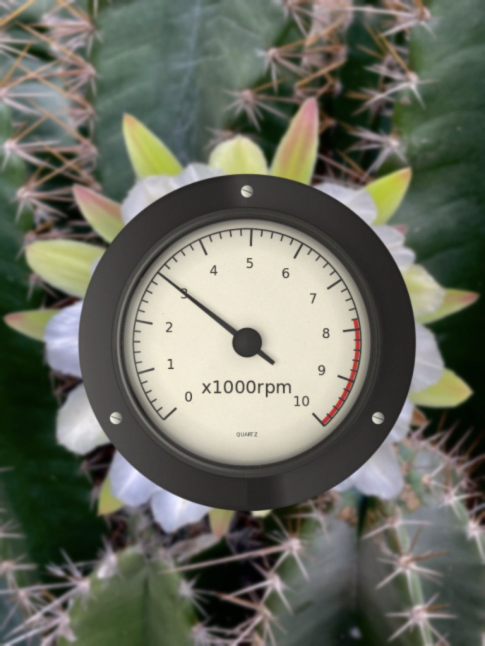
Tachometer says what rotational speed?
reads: 3000 rpm
